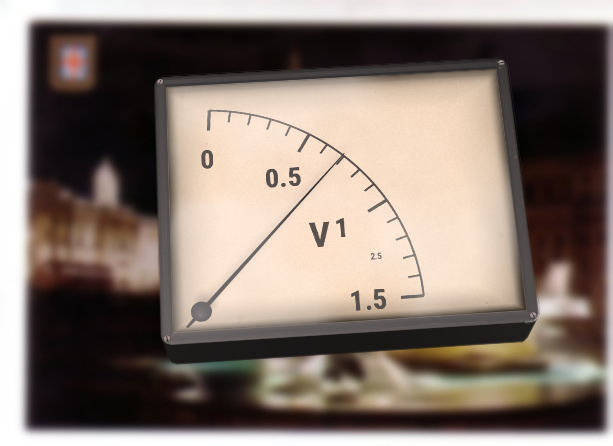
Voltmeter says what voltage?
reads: 0.7 V
